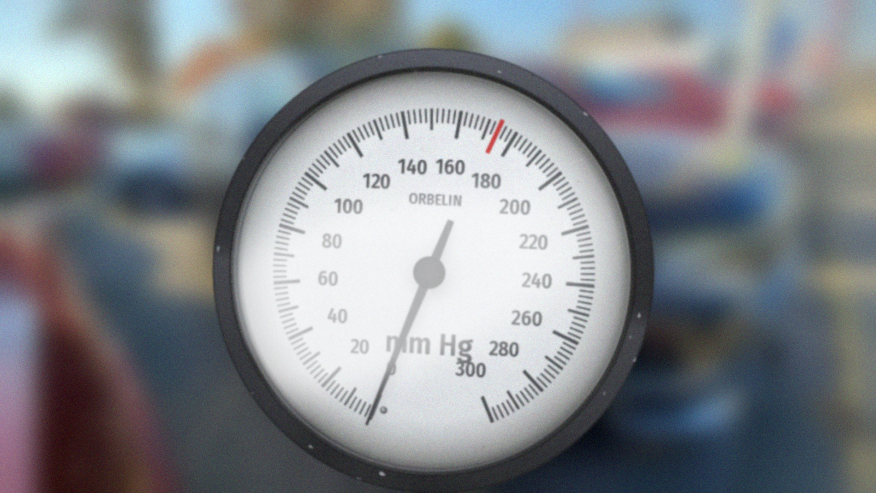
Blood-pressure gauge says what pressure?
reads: 0 mmHg
